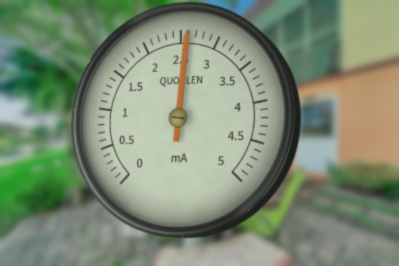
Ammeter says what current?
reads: 2.6 mA
